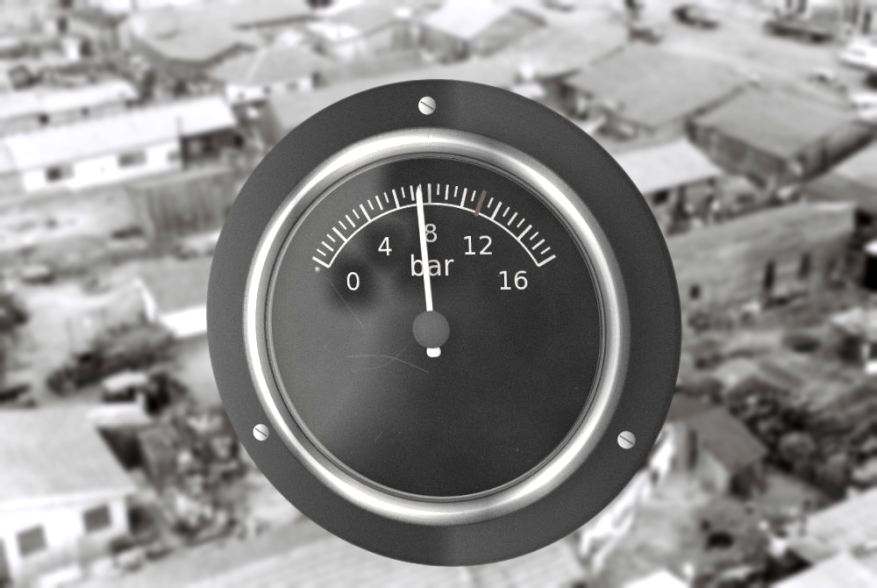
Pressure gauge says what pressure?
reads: 7.5 bar
